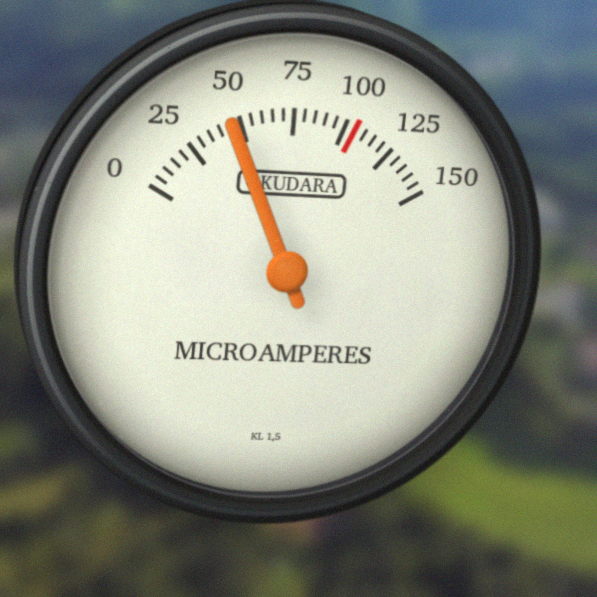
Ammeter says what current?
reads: 45 µA
